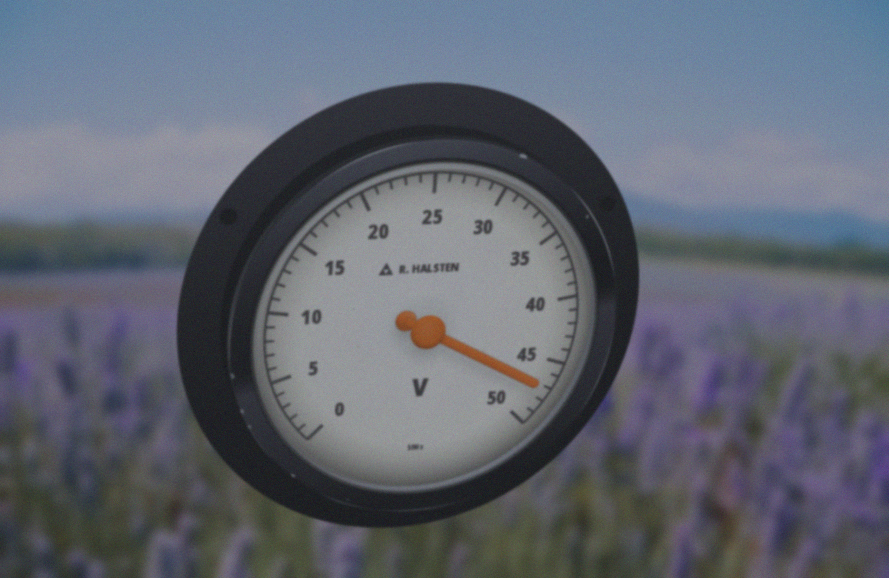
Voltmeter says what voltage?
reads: 47 V
